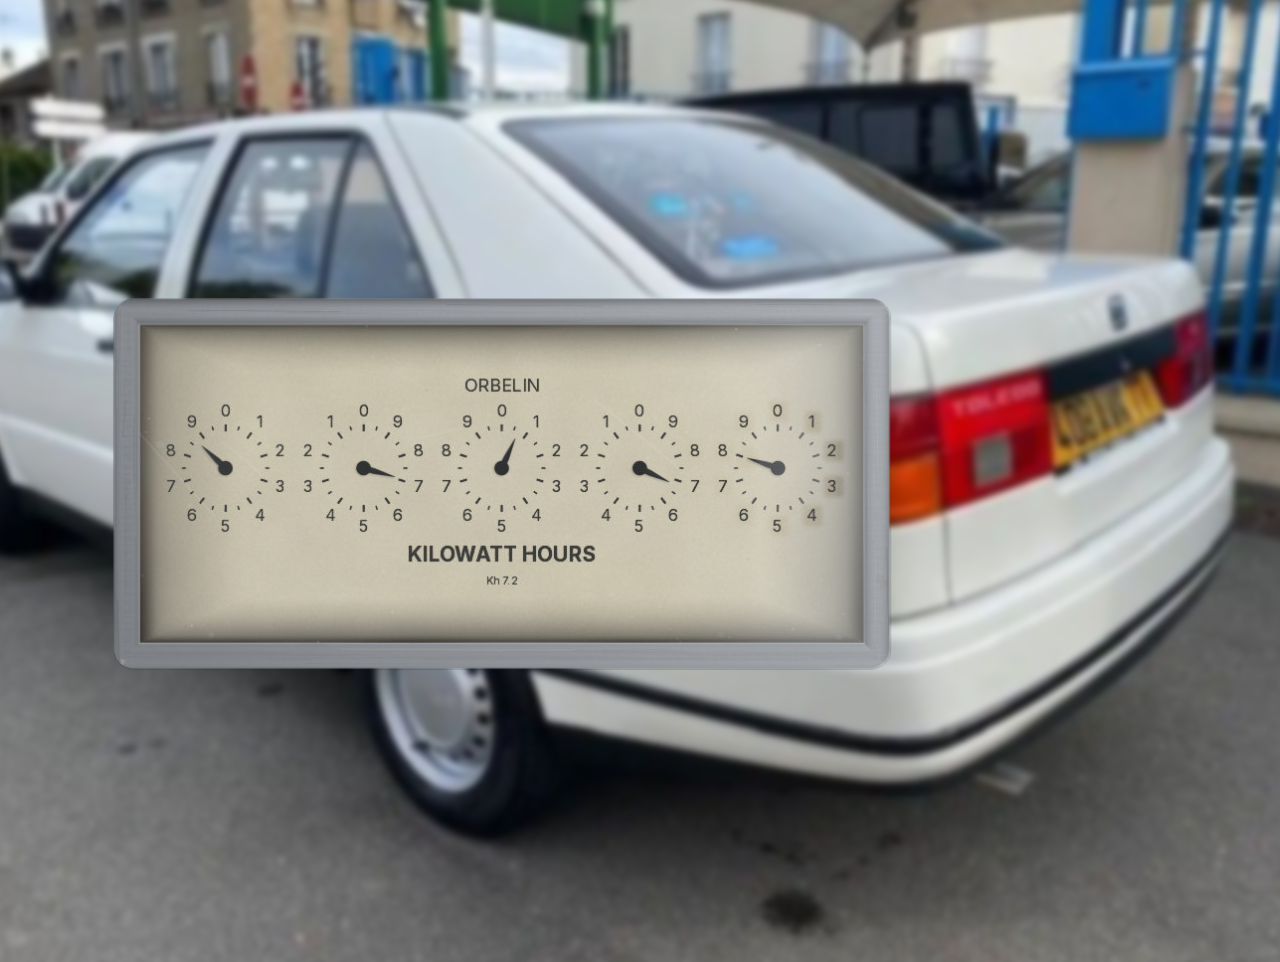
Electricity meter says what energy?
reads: 87068 kWh
